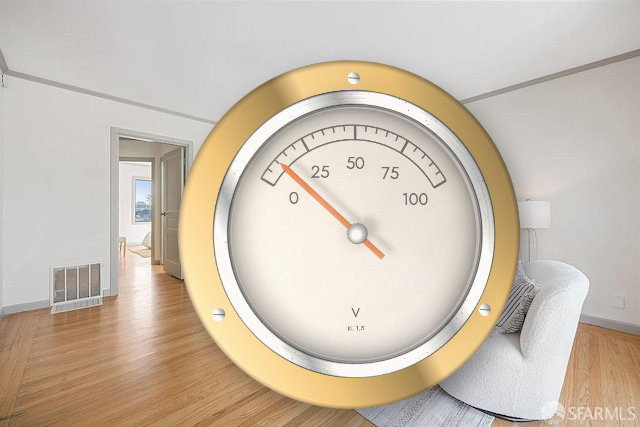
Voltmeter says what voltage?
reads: 10 V
